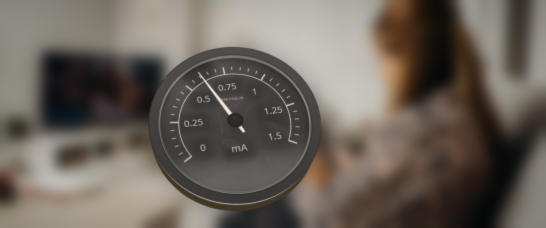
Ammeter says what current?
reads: 0.6 mA
